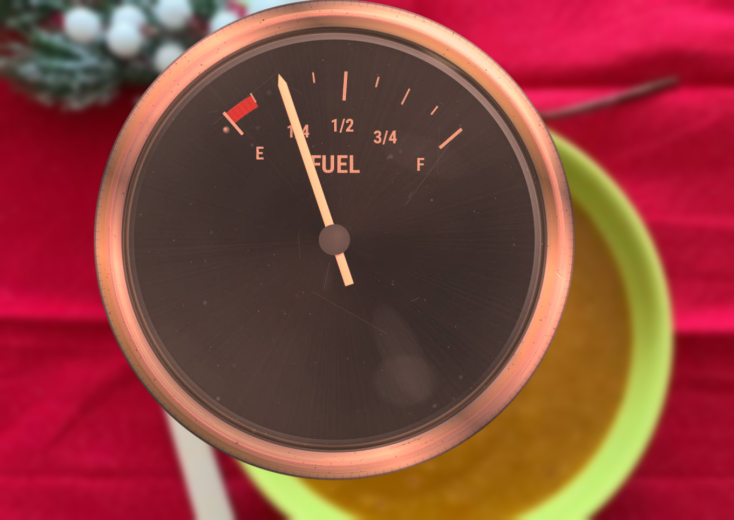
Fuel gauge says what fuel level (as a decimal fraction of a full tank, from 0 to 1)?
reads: 0.25
